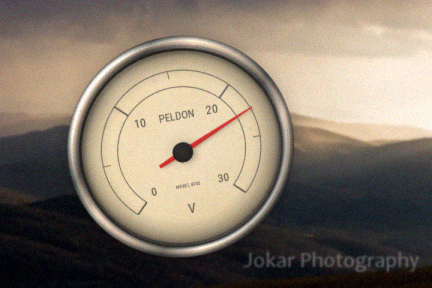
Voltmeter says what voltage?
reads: 22.5 V
